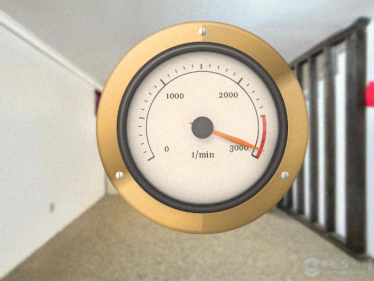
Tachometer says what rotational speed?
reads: 2900 rpm
